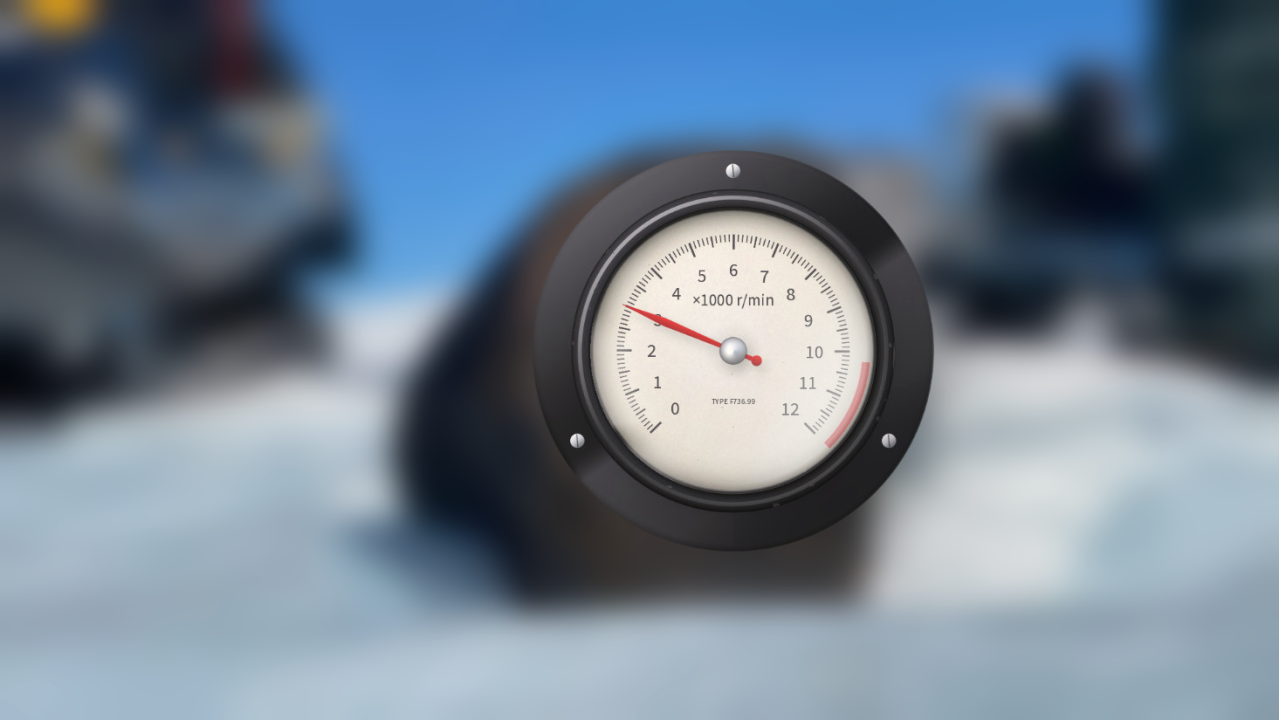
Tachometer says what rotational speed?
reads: 3000 rpm
